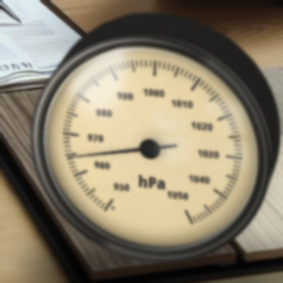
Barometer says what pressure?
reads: 965 hPa
